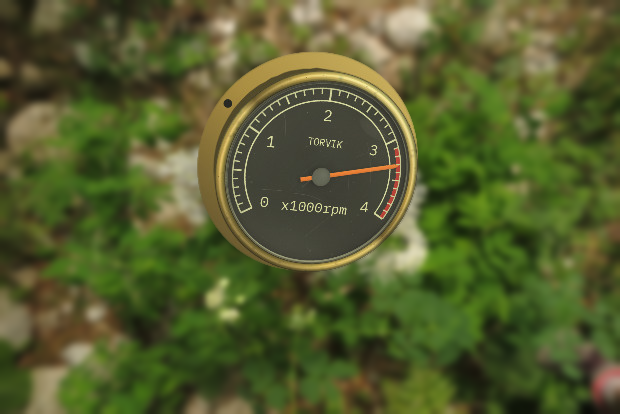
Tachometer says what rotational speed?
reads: 3300 rpm
